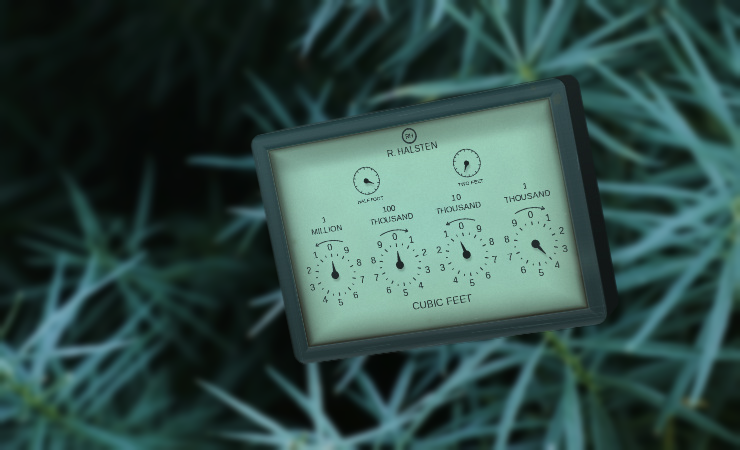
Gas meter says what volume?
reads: 400 ft³
